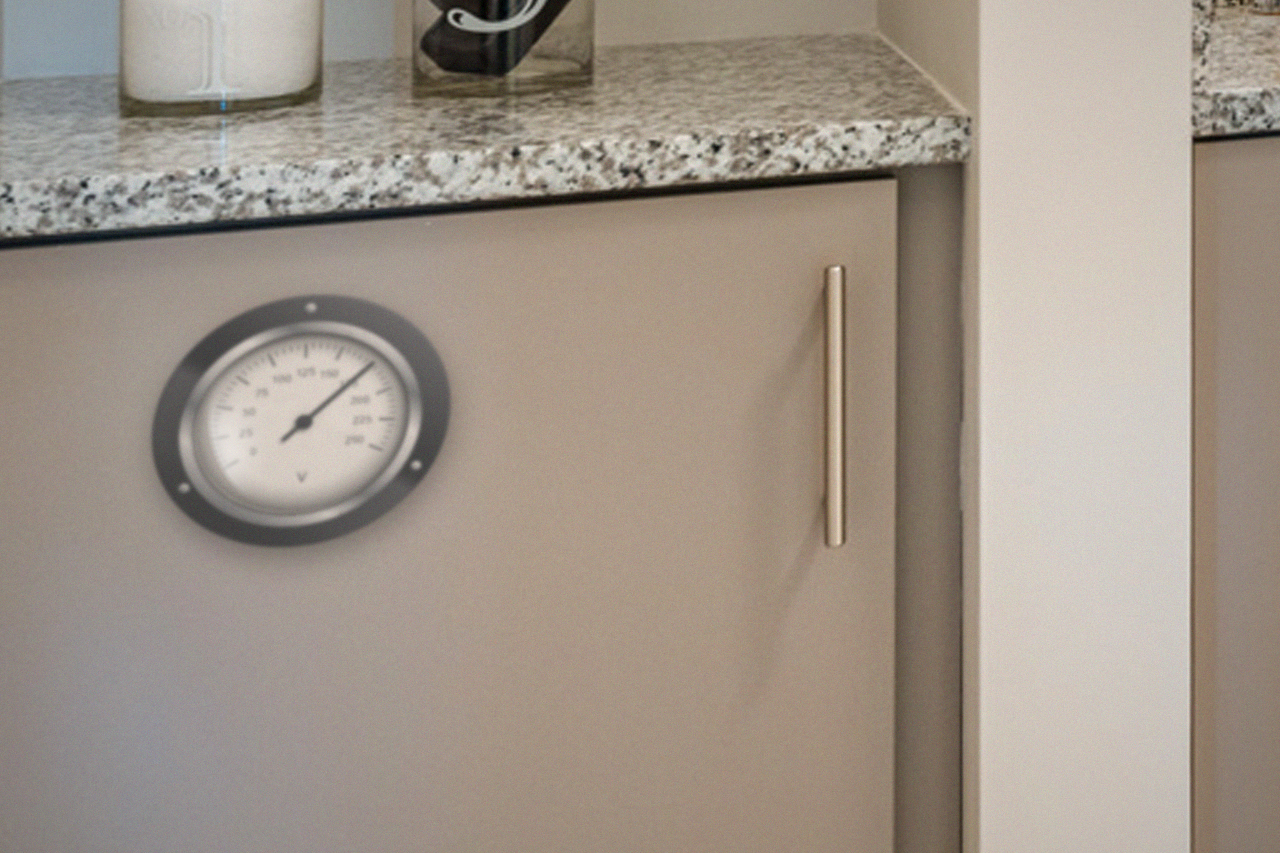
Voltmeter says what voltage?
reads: 175 V
